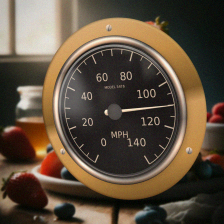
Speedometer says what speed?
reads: 110 mph
